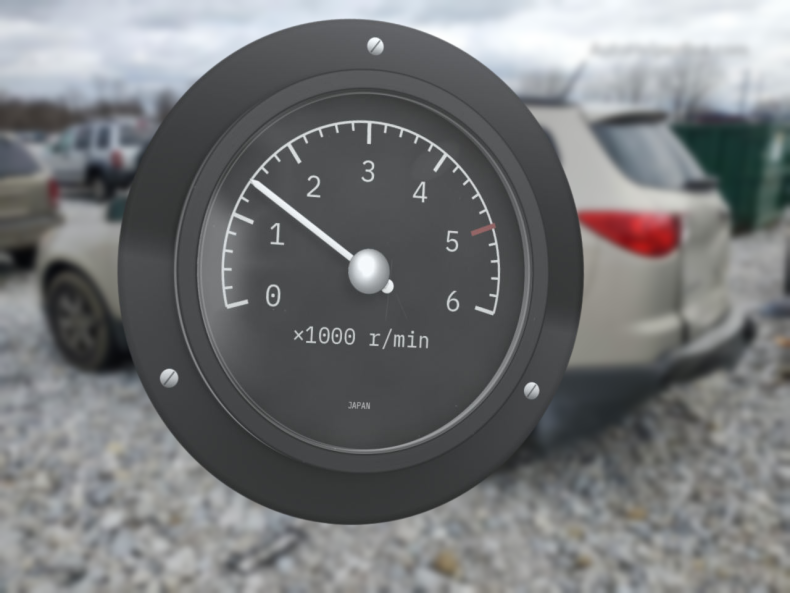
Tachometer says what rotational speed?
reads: 1400 rpm
